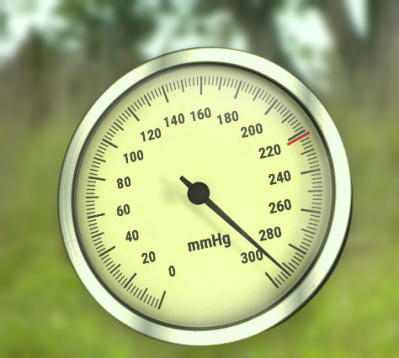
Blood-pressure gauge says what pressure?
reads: 292 mmHg
